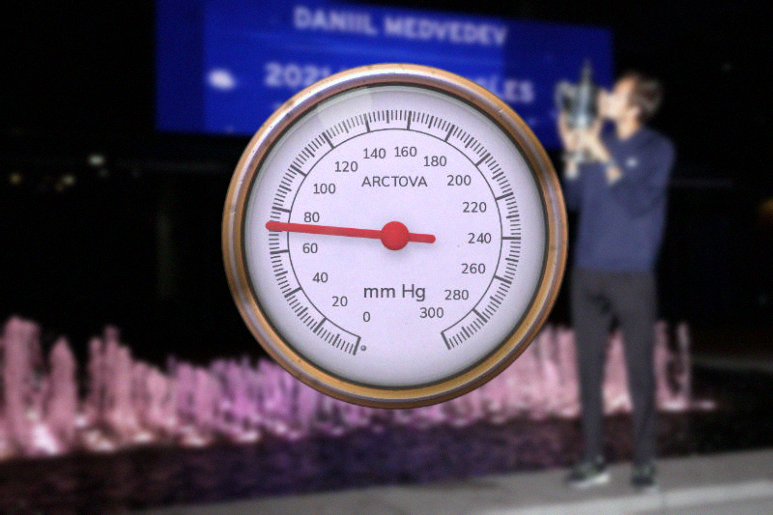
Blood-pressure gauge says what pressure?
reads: 72 mmHg
